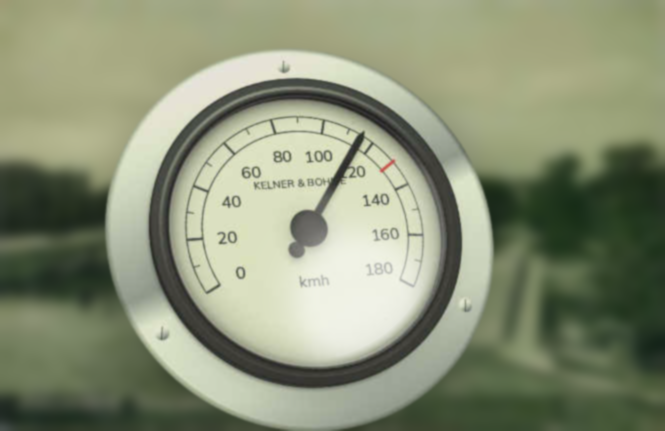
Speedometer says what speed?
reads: 115 km/h
